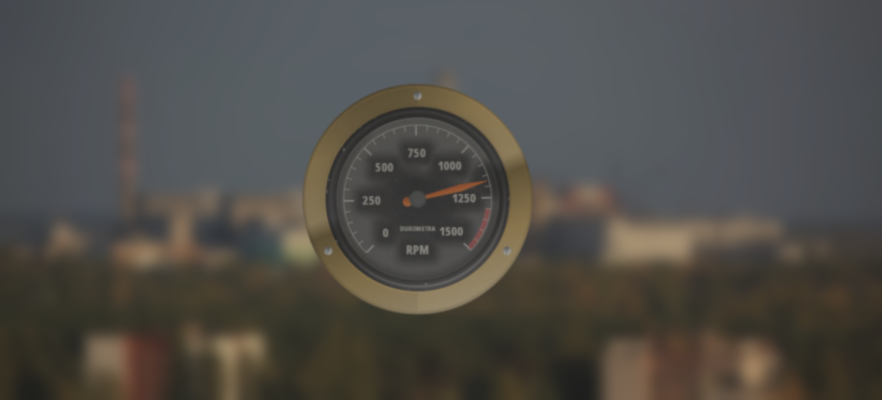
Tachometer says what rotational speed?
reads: 1175 rpm
